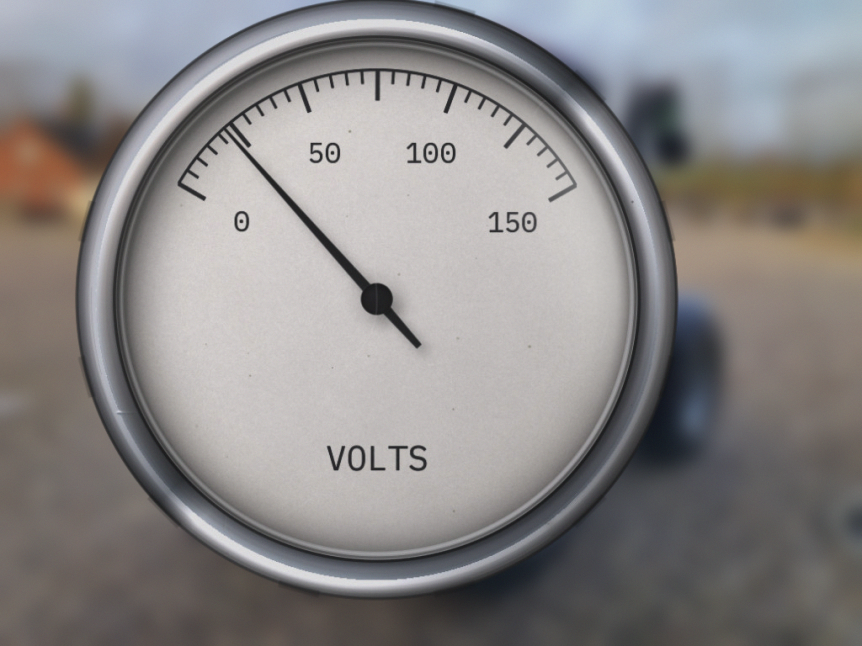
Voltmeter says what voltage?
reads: 22.5 V
